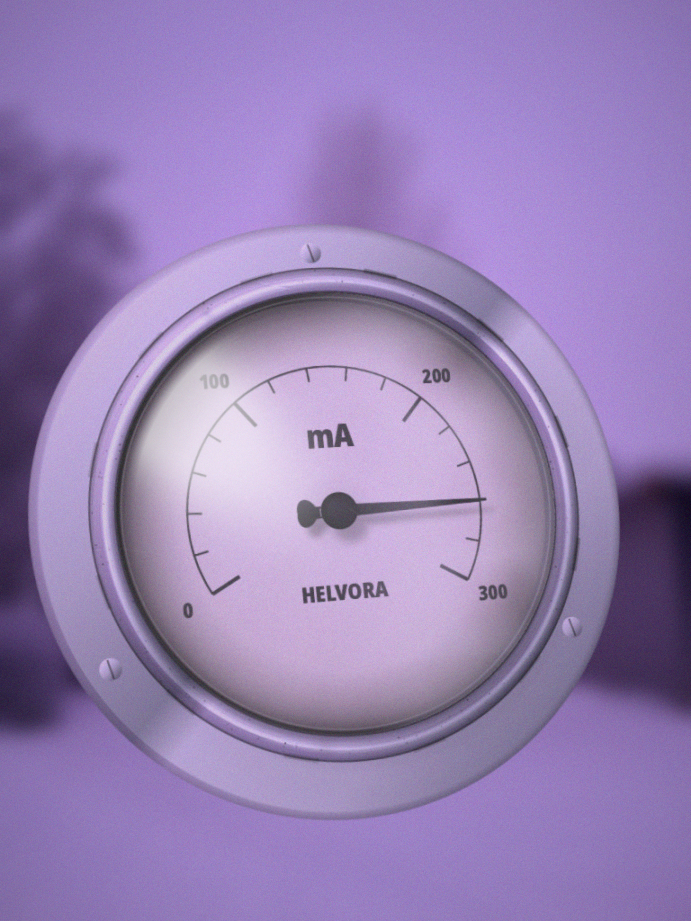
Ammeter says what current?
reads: 260 mA
